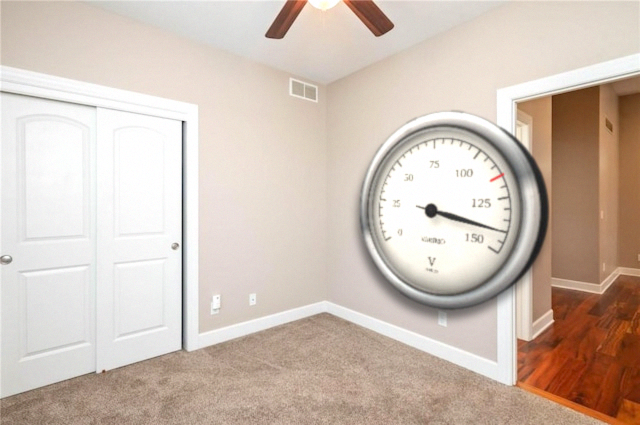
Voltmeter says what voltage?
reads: 140 V
